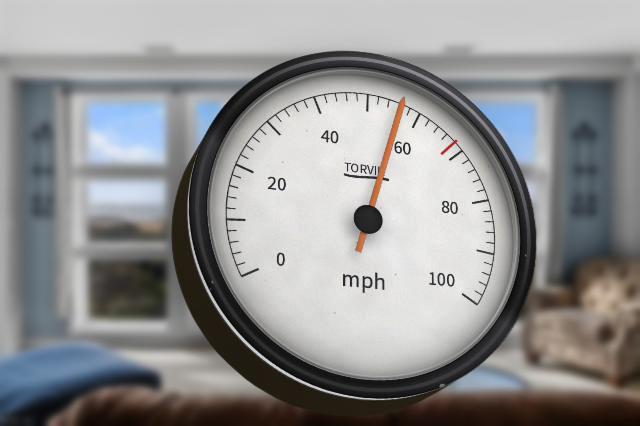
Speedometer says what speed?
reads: 56 mph
